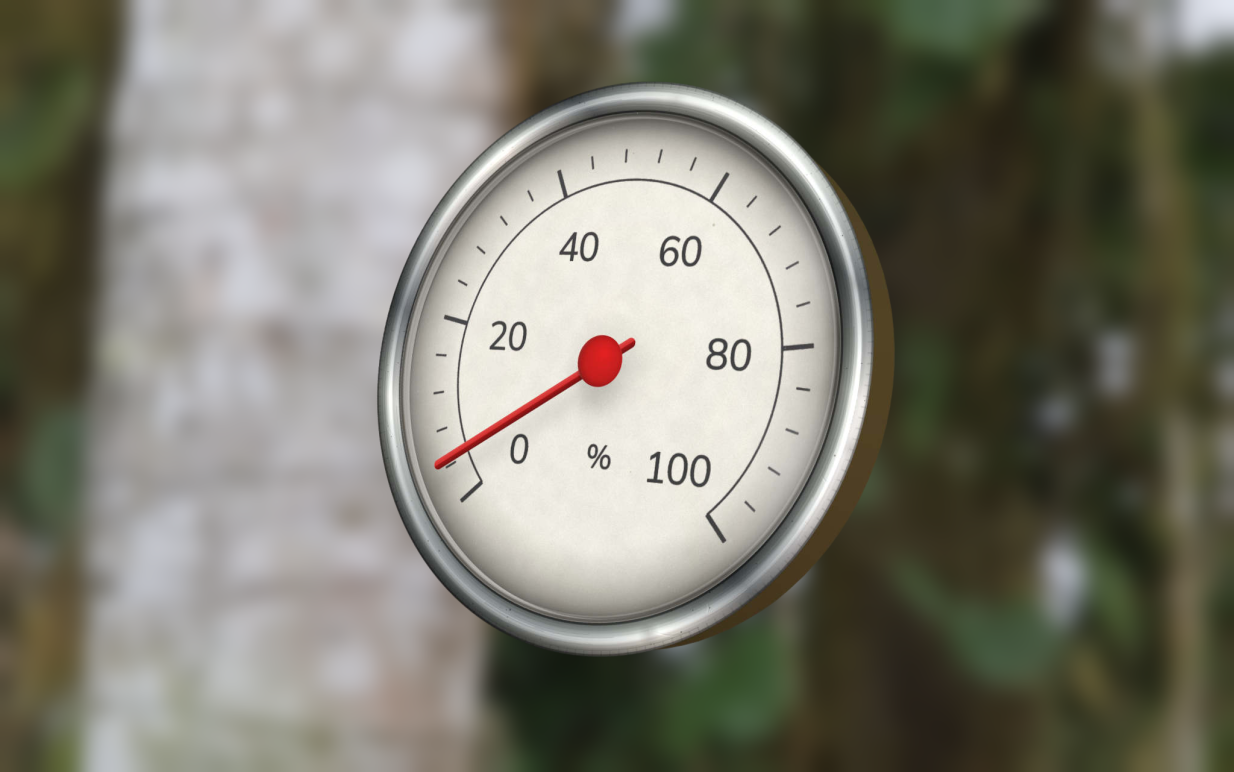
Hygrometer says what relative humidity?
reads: 4 %
